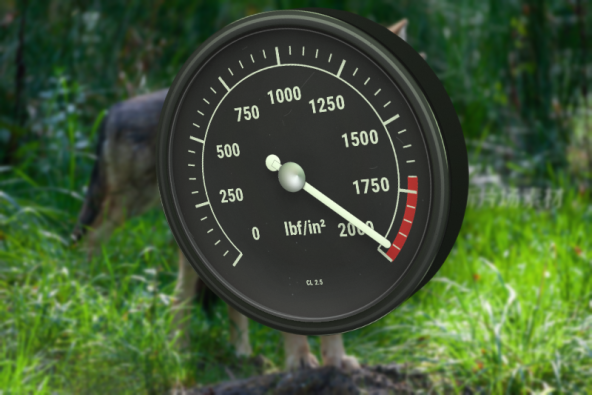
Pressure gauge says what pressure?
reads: 1950 psi
